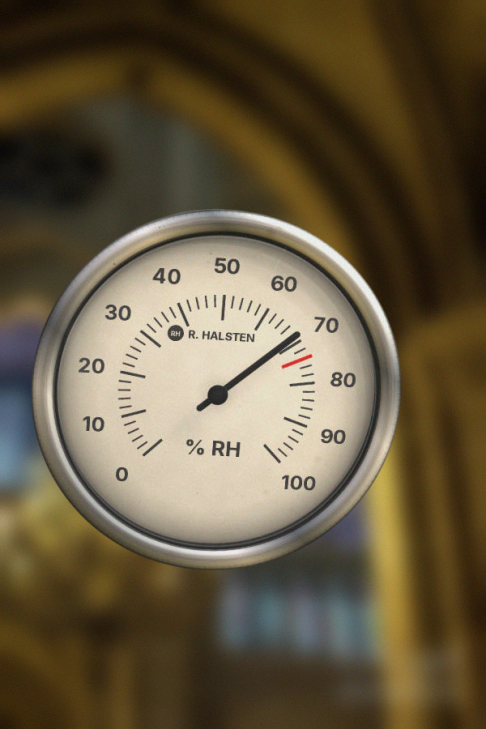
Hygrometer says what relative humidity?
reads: 68 %
